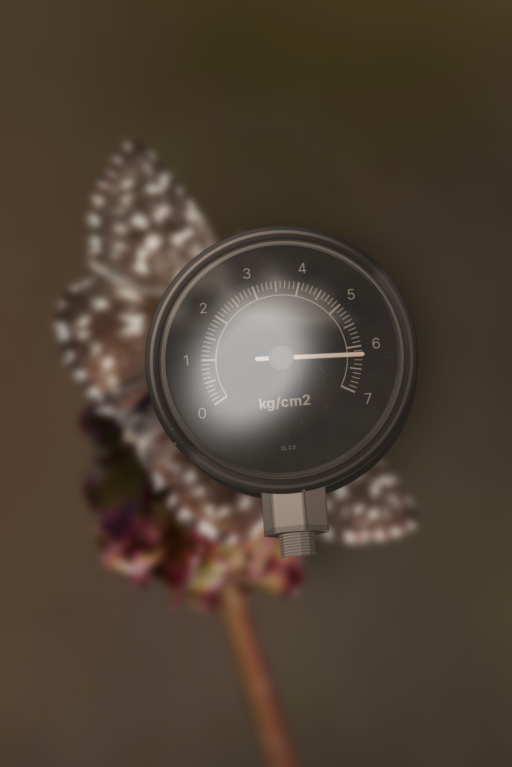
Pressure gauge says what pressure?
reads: 6.2 kg/cm²
